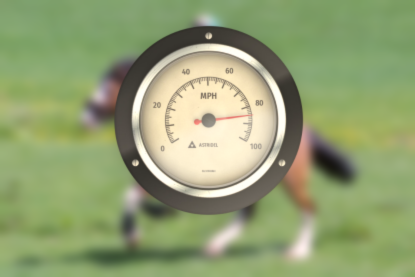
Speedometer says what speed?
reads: 85 mph
